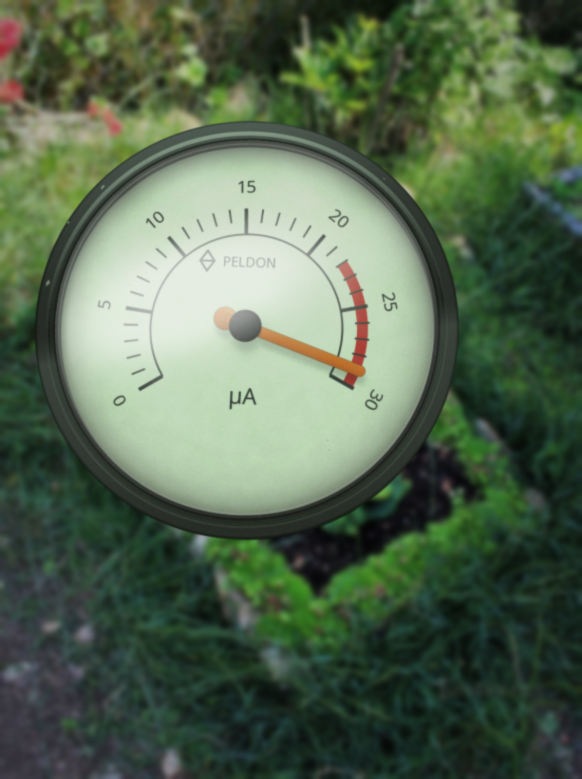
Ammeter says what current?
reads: 29 µA
